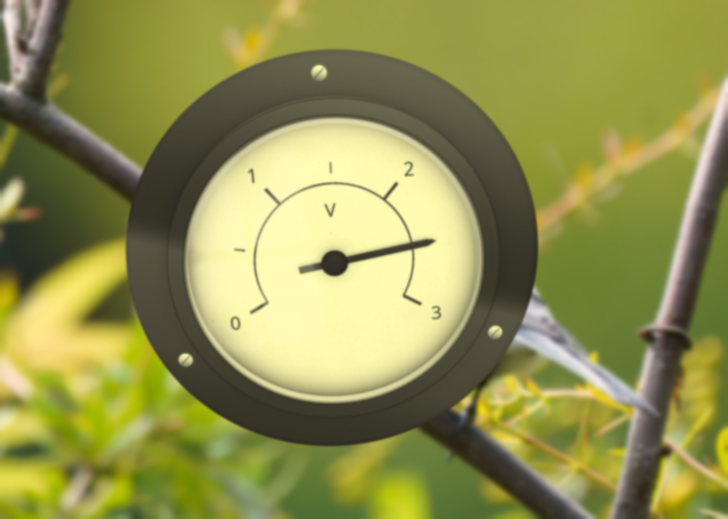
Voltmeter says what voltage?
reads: 2.5 V
